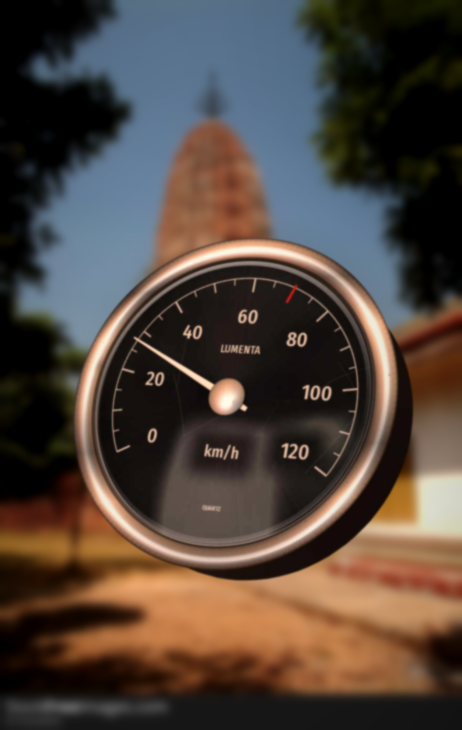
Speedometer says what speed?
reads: 27.5 km/h
